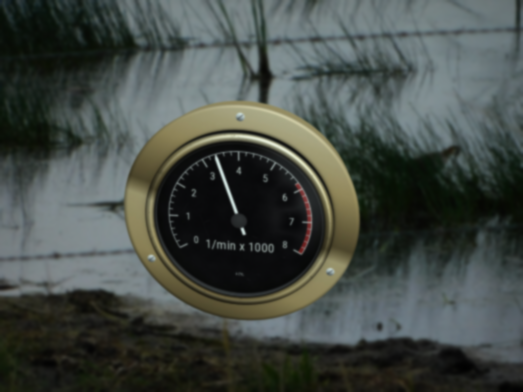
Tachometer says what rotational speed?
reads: 3400 rpm
